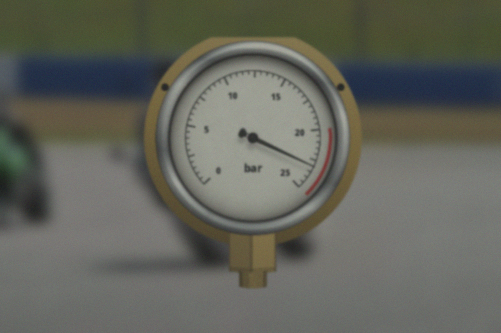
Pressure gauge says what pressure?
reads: 23 bar
